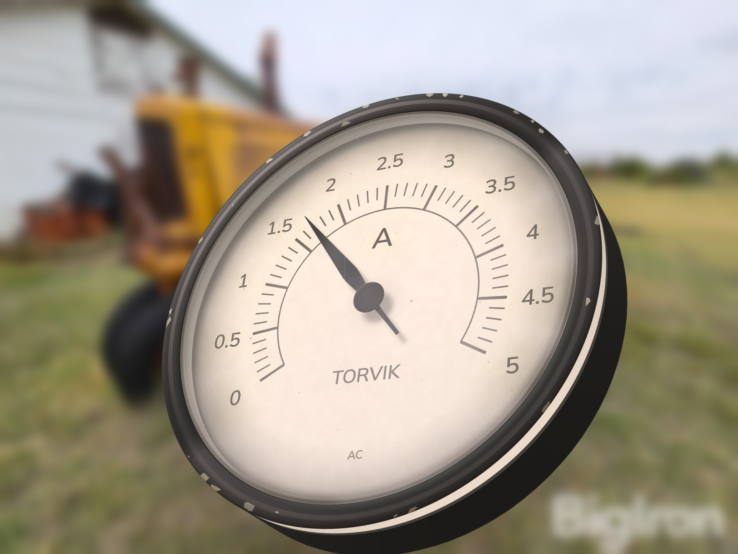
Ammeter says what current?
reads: 1.7 A
